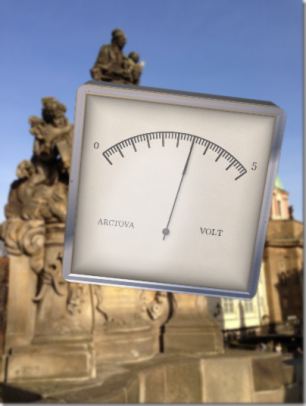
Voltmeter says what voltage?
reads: 3 V
